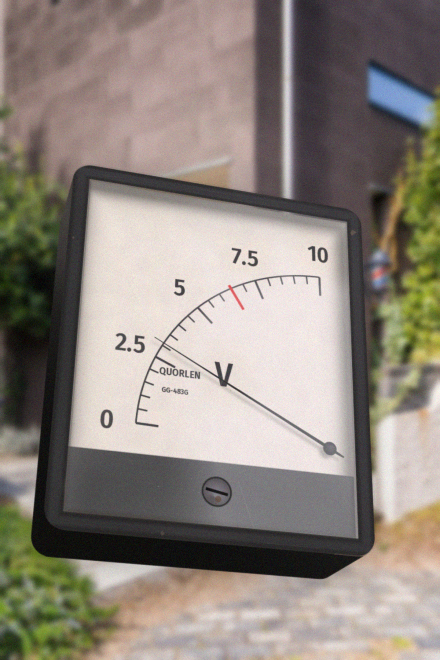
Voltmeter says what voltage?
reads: 3 V
